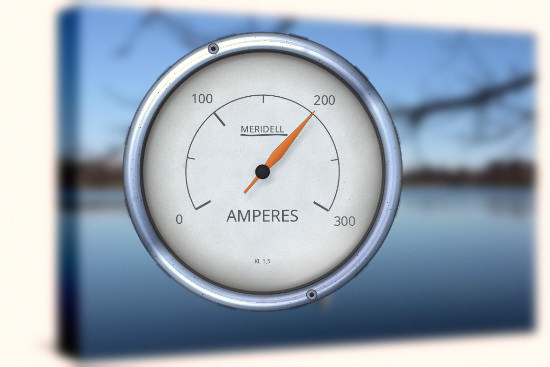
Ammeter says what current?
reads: 200 A
